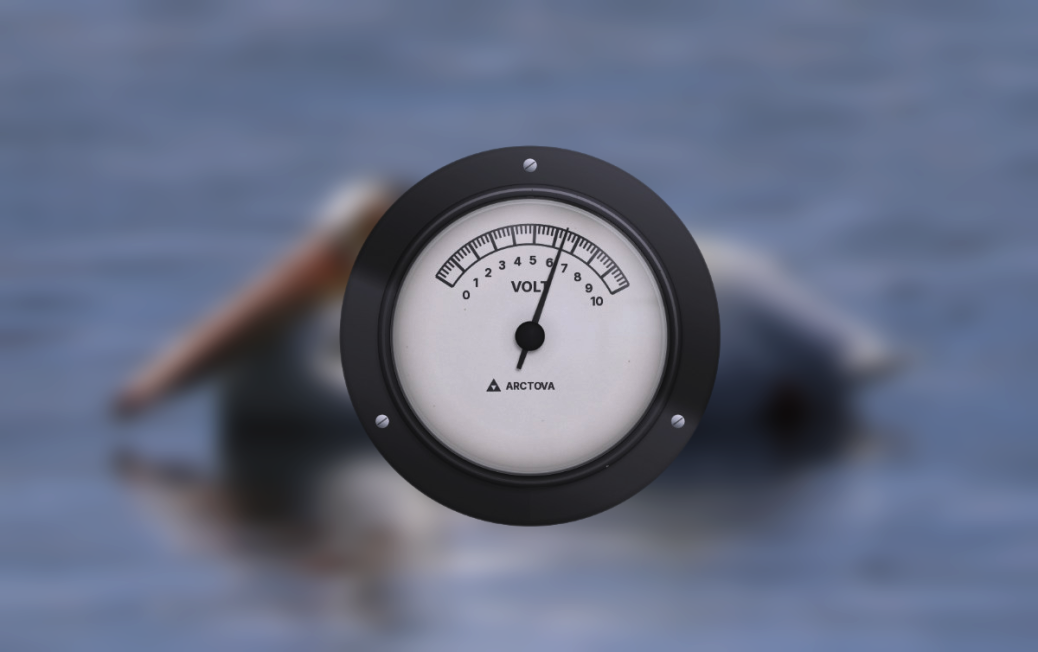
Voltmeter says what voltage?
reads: 6.4 V
